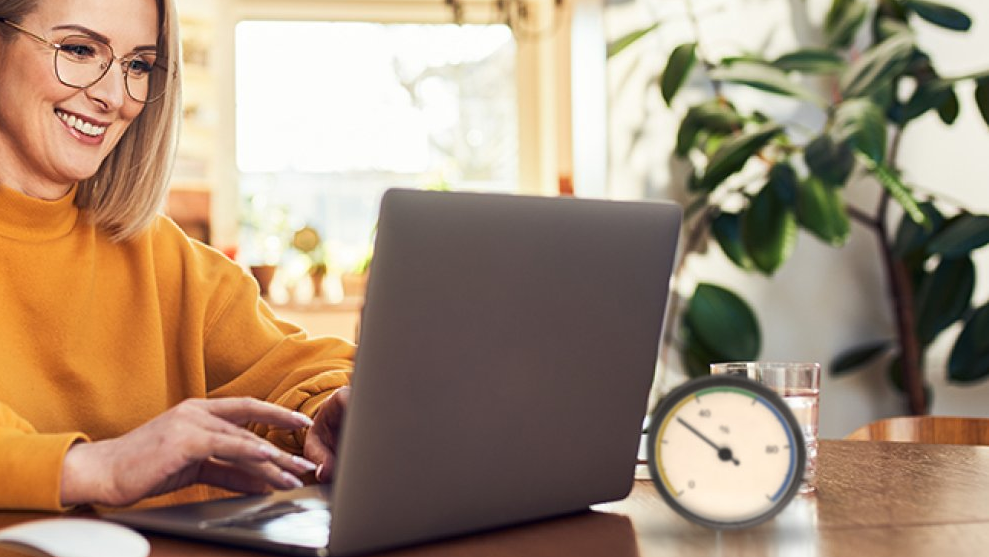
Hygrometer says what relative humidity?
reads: 30 %
